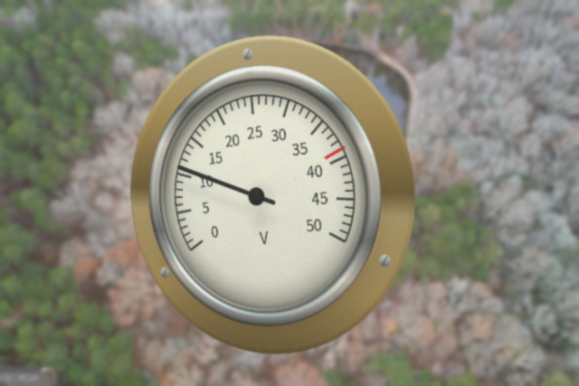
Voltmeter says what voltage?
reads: 11 V
